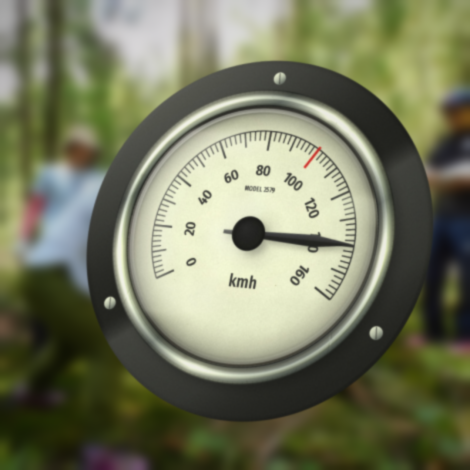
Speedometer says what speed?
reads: 140 km/h
